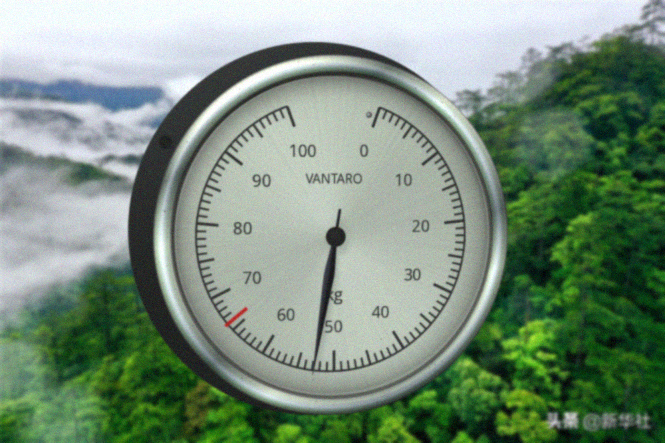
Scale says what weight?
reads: 53 kg
